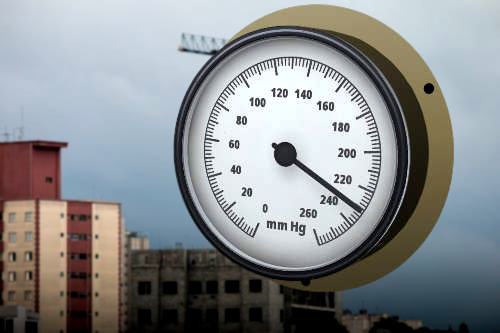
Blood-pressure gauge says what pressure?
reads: 230 mmHg
